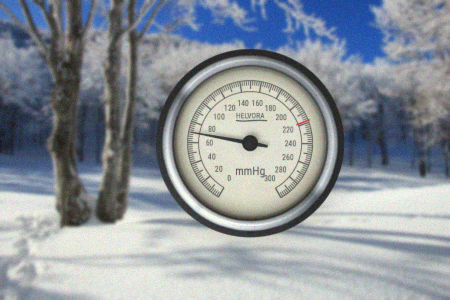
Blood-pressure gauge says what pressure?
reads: 70 mmHg
